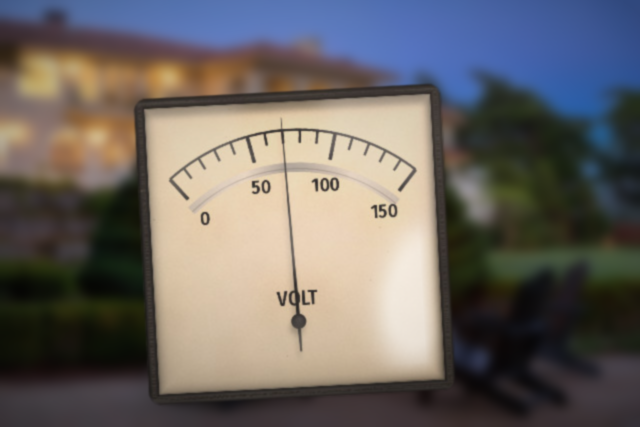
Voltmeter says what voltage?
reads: 70 V
